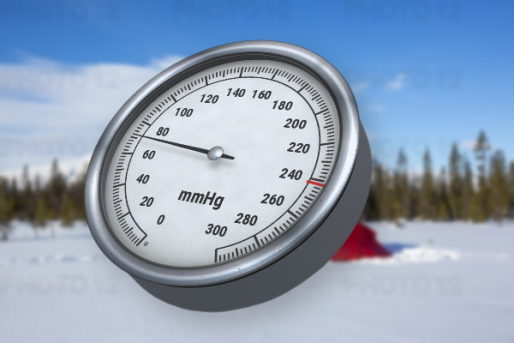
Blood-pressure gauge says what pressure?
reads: 70 mmHg
